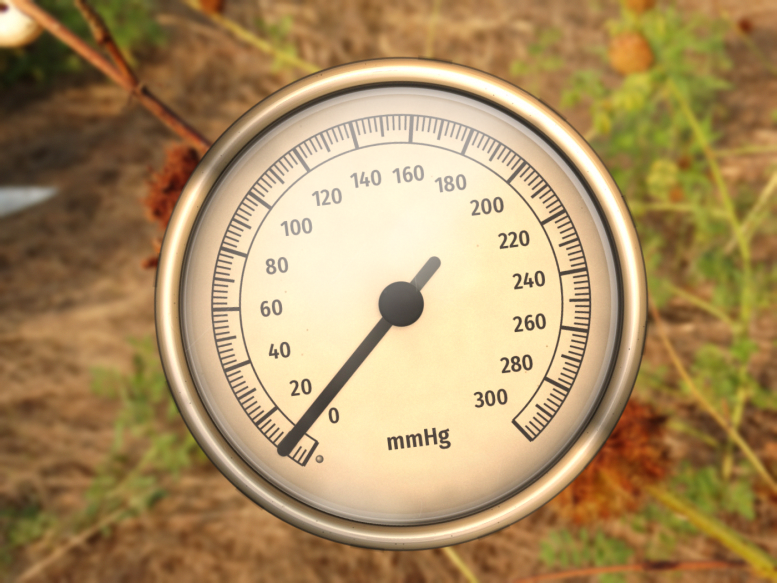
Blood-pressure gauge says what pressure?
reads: 8 mmHg
